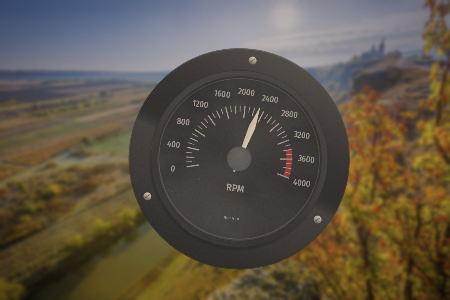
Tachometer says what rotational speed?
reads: 2300 rpm
